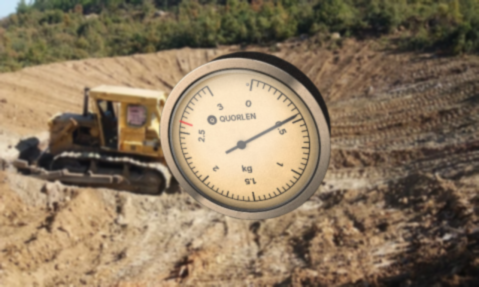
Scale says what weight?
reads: 0.45 kg
